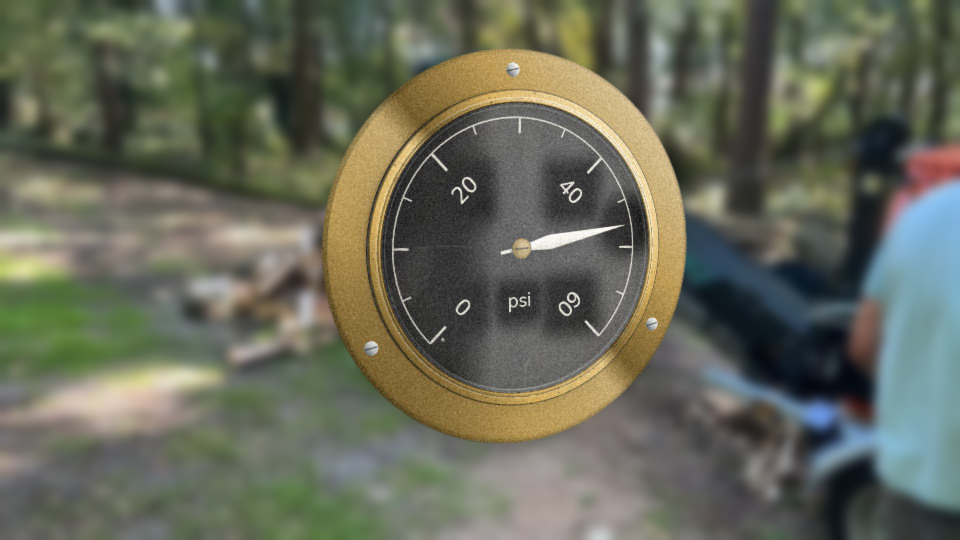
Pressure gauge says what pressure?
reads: 47.5 psi
